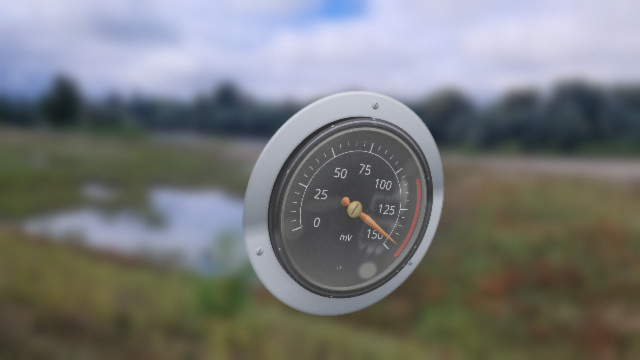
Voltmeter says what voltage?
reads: 145 mV
